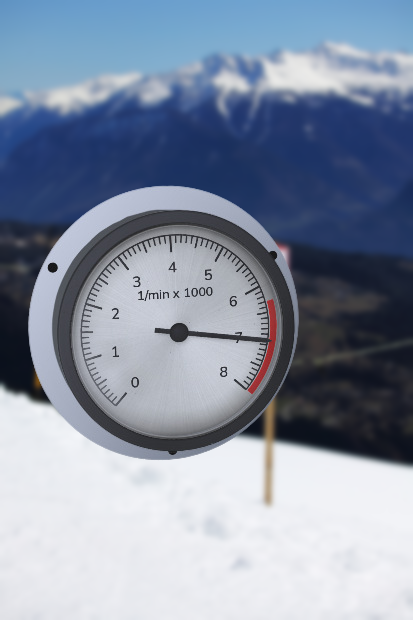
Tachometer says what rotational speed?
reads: 7000 rpm
